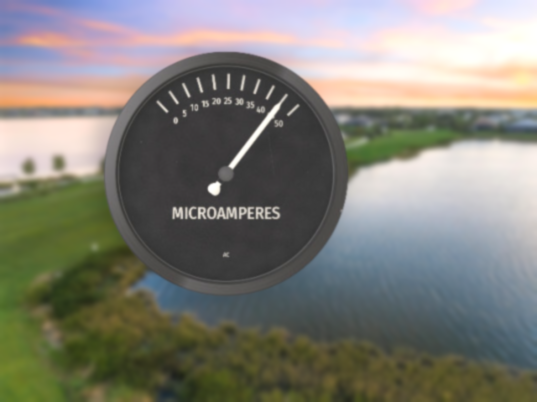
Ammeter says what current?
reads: 45 µA
